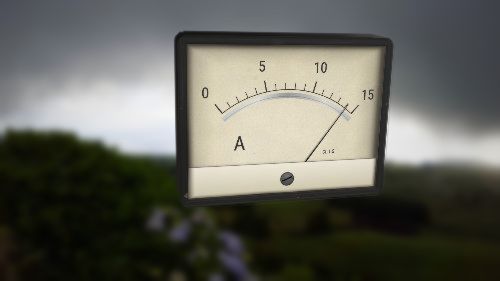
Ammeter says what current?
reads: 14 A
